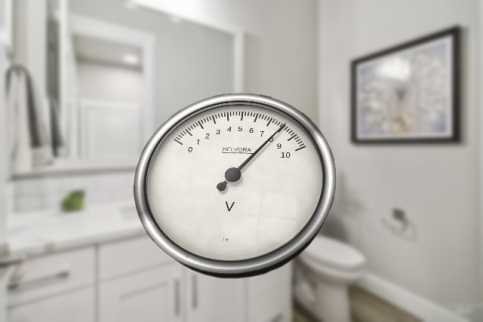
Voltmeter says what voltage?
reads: 8 V
